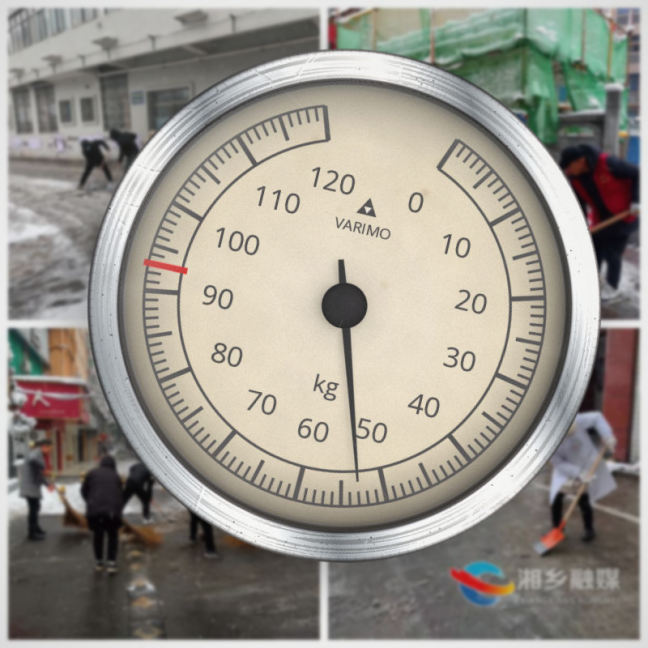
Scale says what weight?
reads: 53 kg
